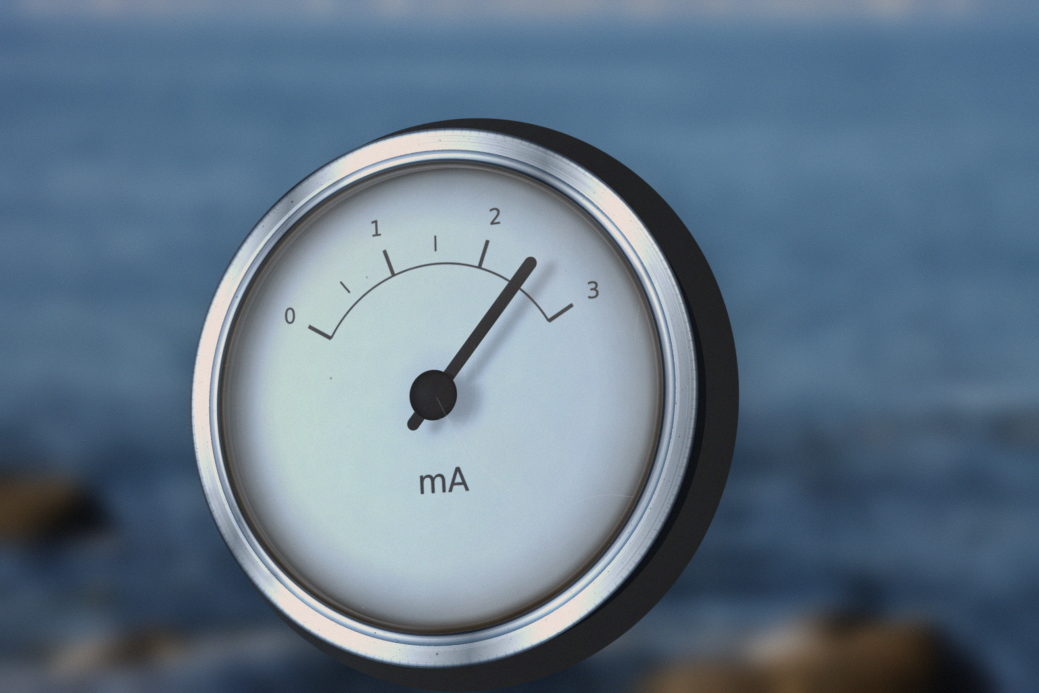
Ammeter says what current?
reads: 2.5 mA
